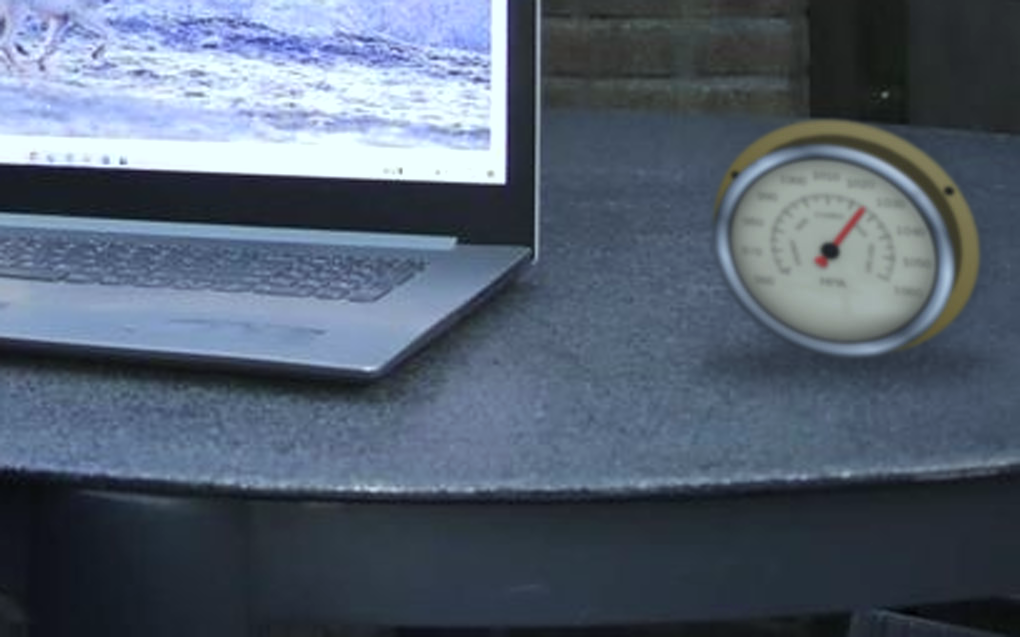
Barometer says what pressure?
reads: 1025 hPa
